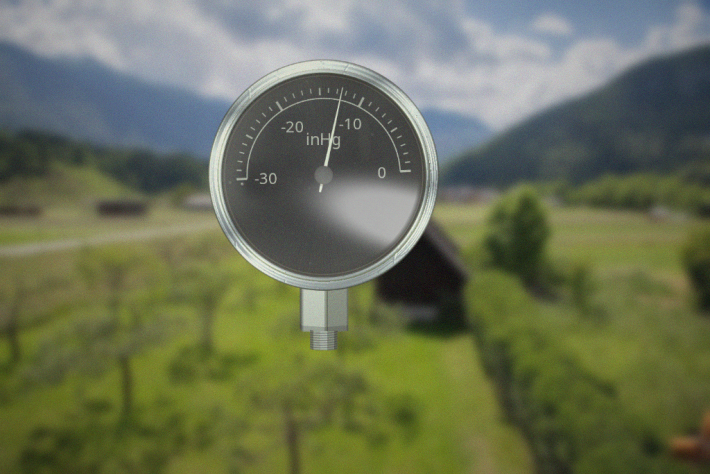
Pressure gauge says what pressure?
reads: -12.5 inHg
